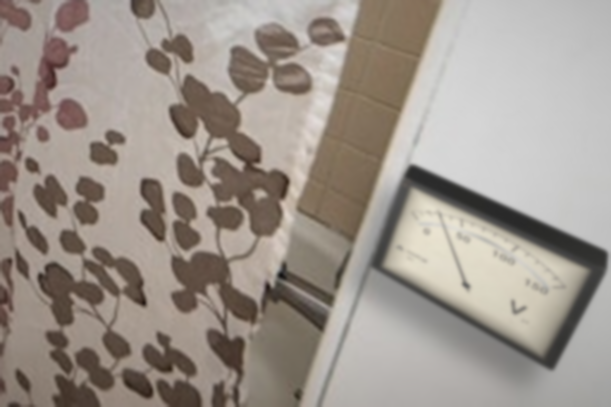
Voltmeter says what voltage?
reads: 30 V
